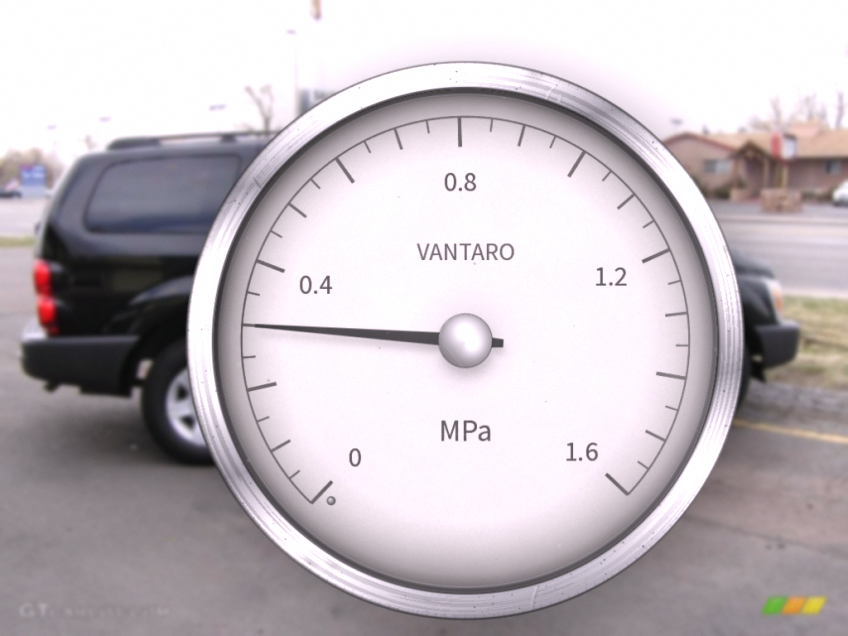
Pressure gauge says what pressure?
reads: 0.3 MPa
